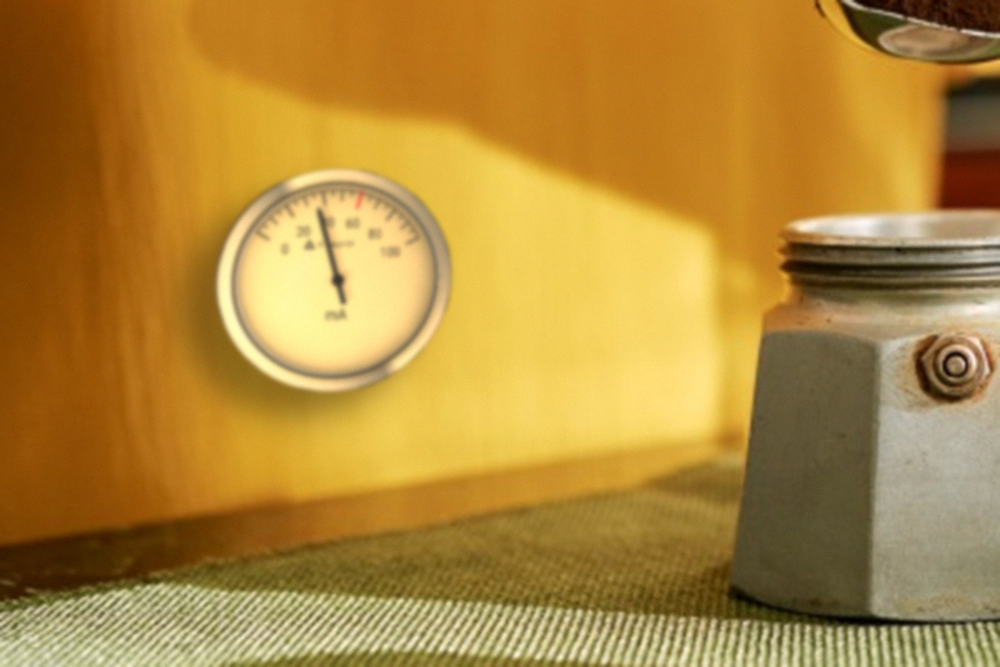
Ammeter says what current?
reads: 35 mA
